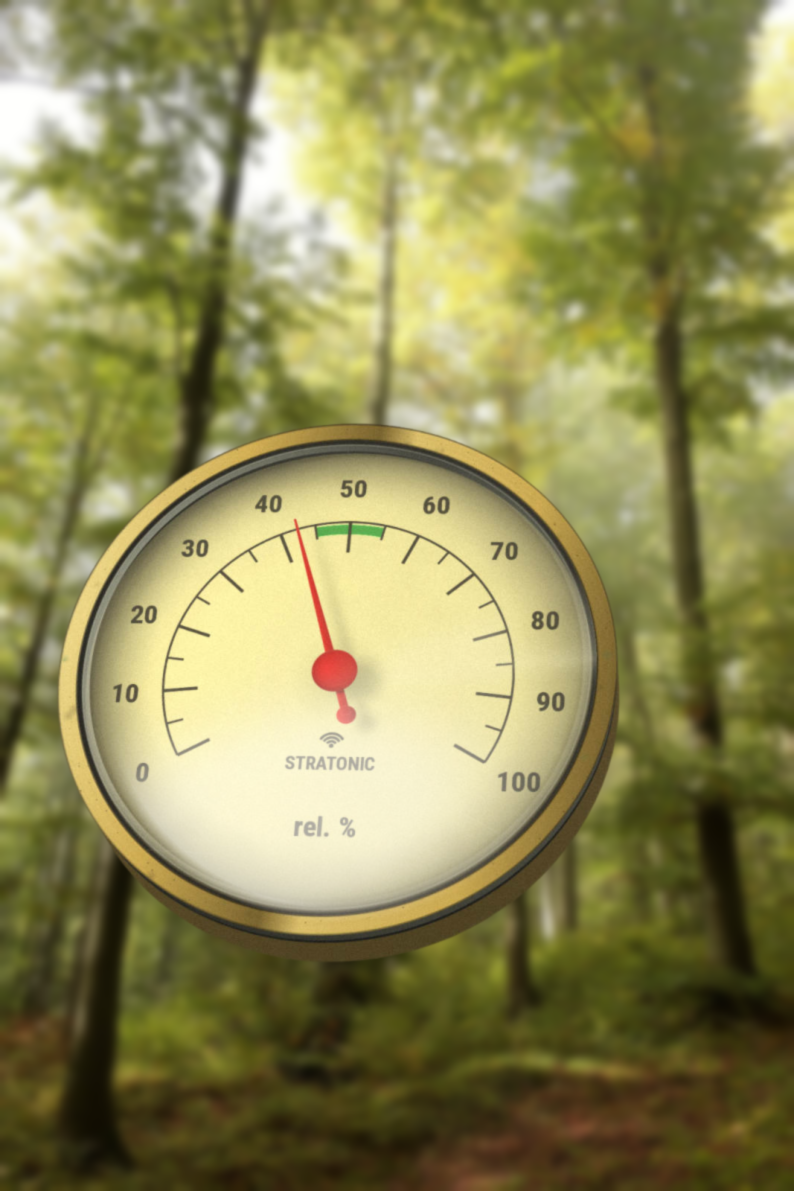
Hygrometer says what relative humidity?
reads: 42.5 %
